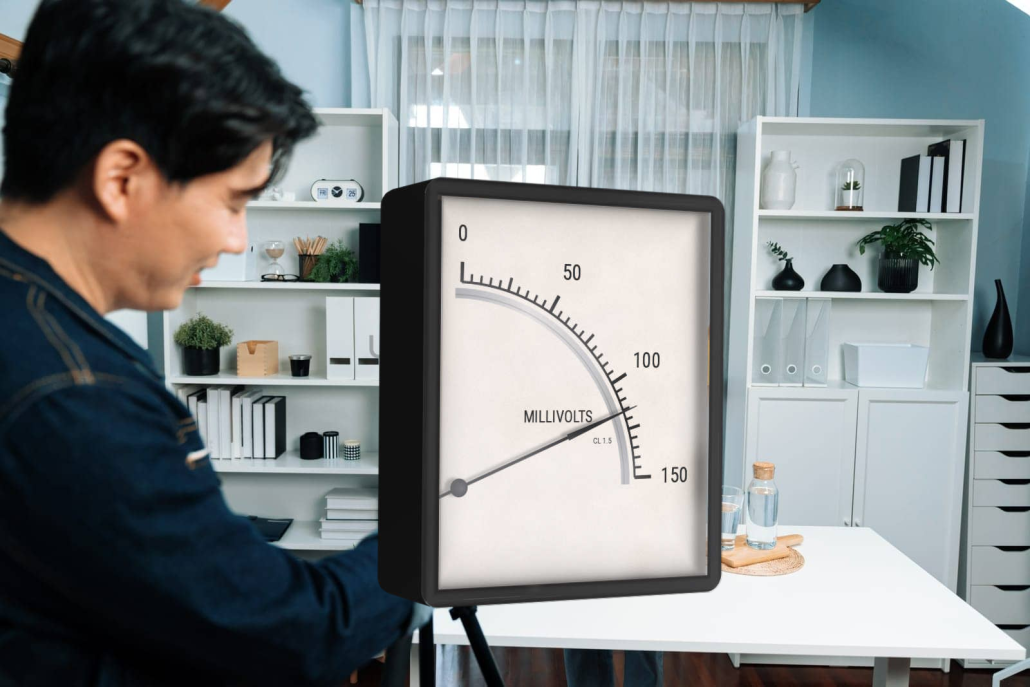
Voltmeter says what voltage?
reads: 115 mV
